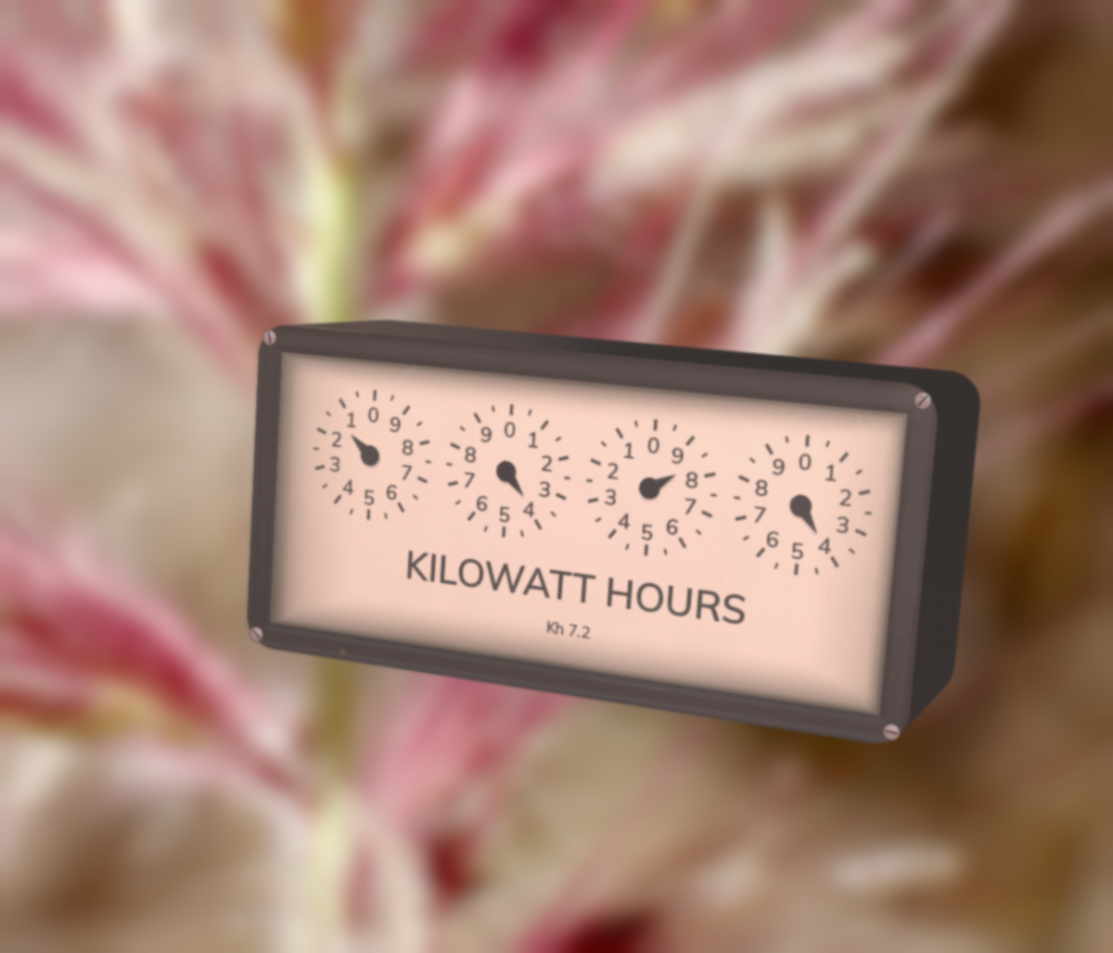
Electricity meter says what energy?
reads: 1384 kWh
